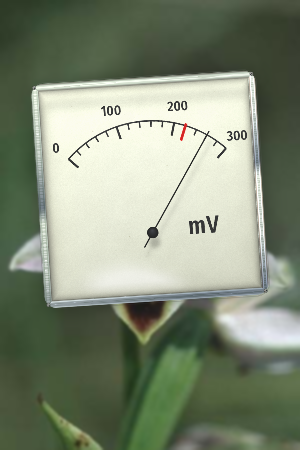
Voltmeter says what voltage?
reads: 260 mV
